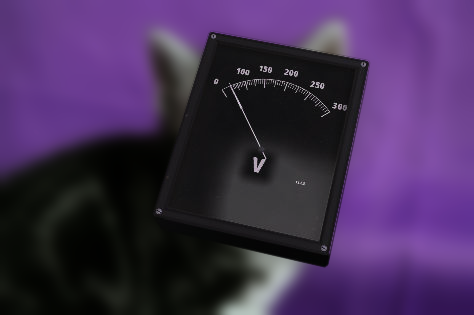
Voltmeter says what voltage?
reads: 50 V
